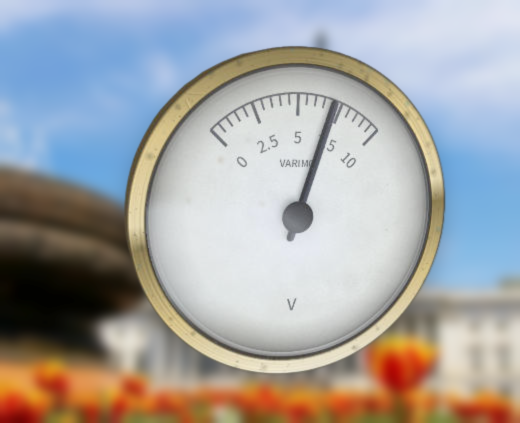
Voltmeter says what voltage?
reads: 7 V
